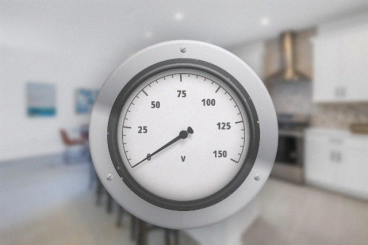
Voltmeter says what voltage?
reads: 0 V
